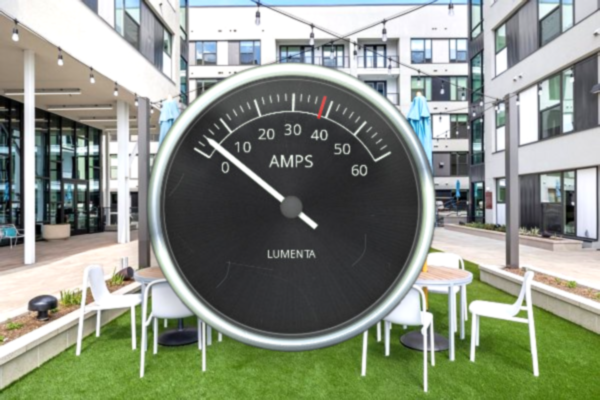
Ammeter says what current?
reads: 4 A
